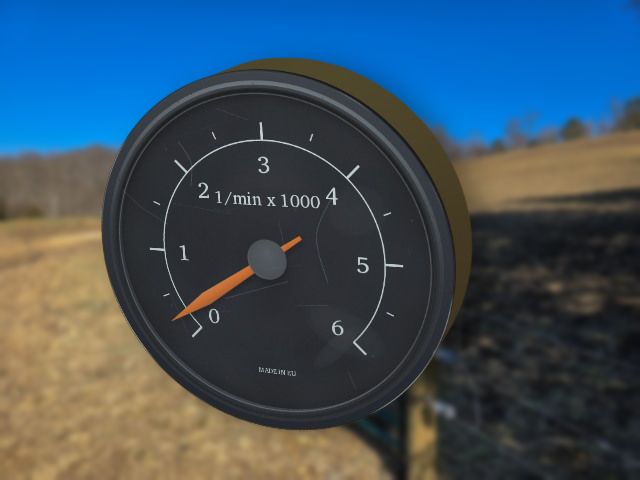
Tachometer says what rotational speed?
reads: 250 rpm
